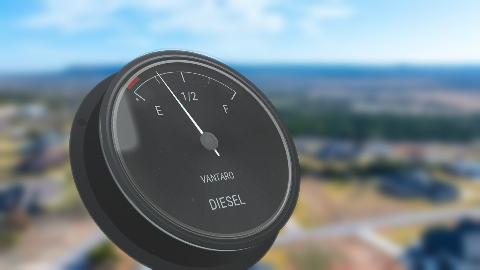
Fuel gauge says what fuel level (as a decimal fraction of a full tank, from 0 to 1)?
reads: 0.25
